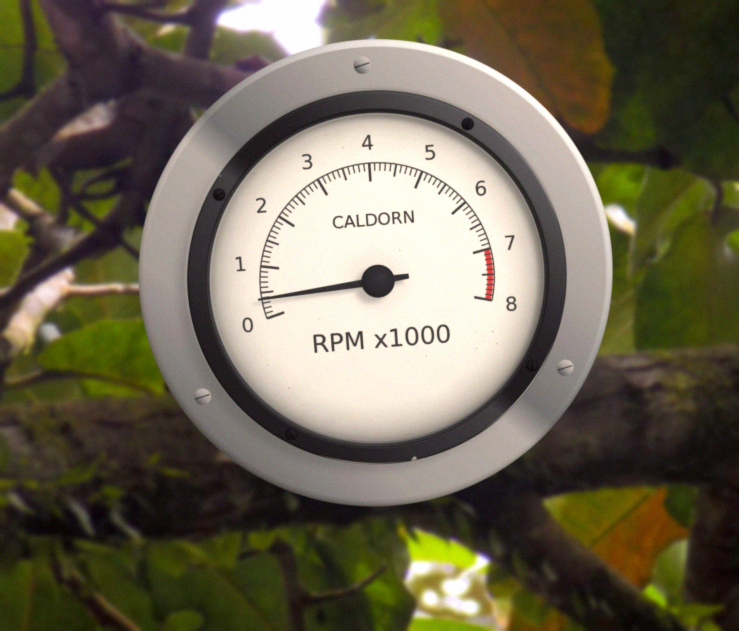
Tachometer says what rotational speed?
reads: 400 rpm
